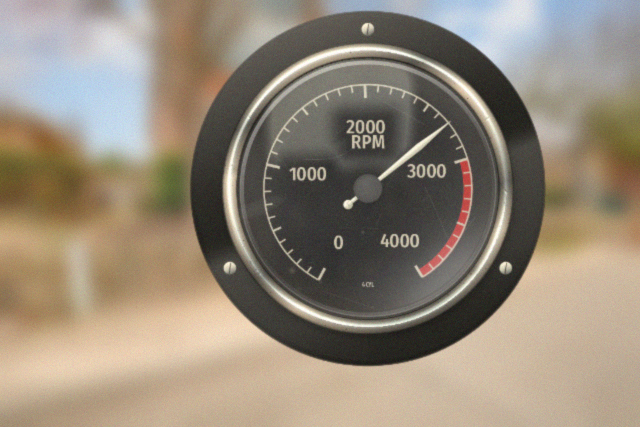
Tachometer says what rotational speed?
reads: 2700 rpm
